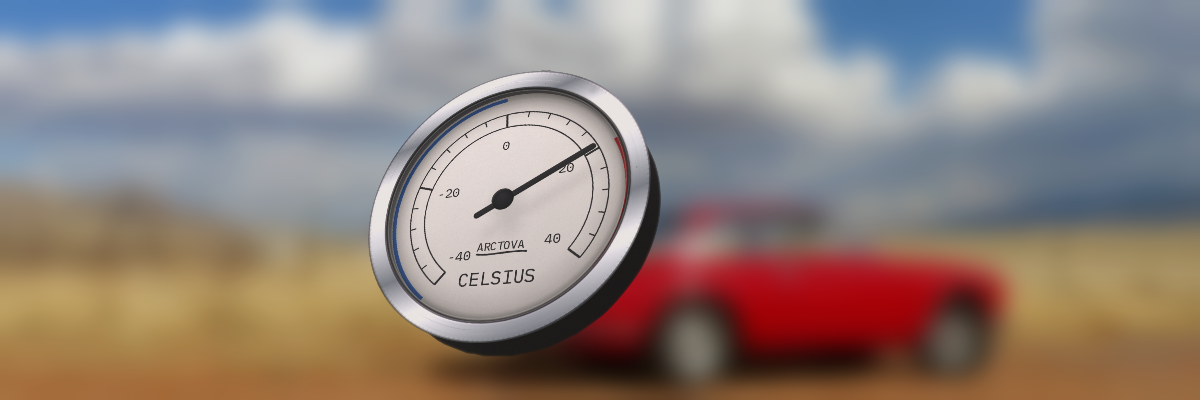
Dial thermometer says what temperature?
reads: 20 °C
